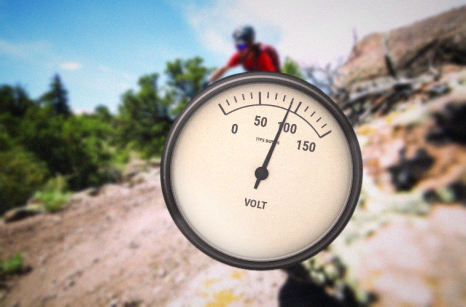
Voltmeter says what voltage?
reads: 90 V
